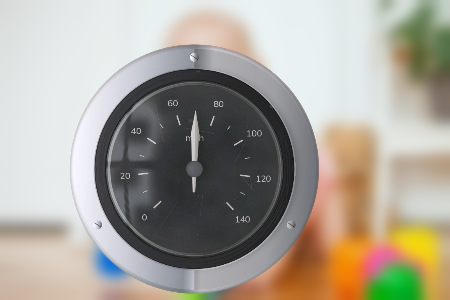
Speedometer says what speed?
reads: 70 mph
